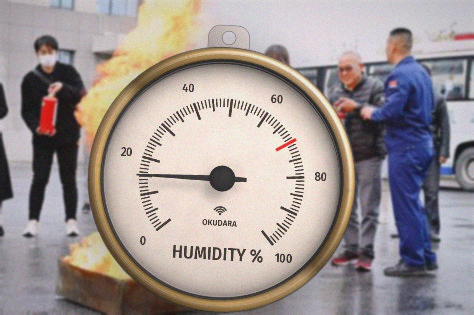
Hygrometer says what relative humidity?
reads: 15 %
